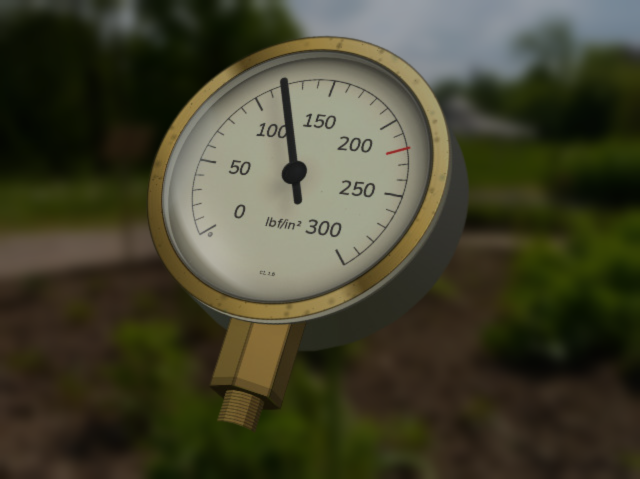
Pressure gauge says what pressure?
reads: 120 psi
